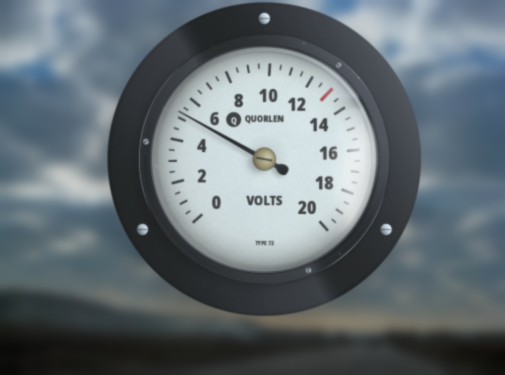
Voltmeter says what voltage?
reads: 5.25 V
